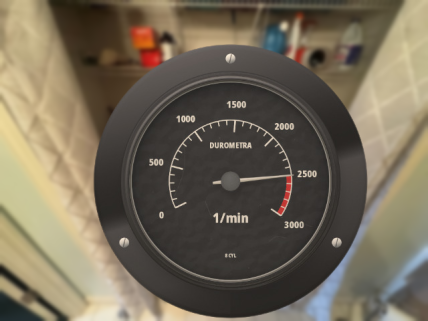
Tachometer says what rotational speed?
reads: 2500 rpm
